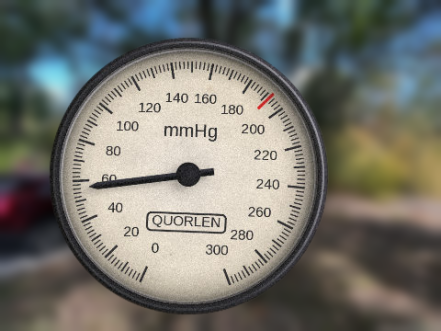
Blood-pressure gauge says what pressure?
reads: 56 mmHg
